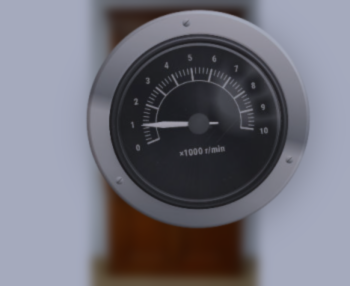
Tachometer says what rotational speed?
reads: 1000 rpm
